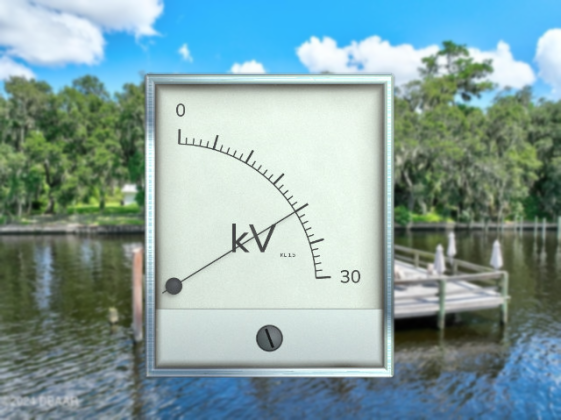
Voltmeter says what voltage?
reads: 20 kV
